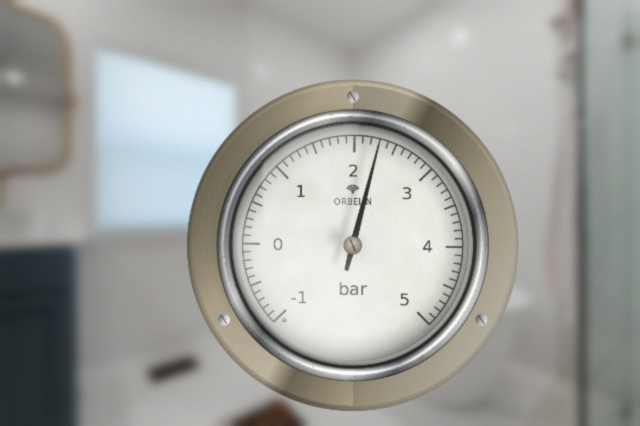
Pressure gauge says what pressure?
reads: 2.3 bar
